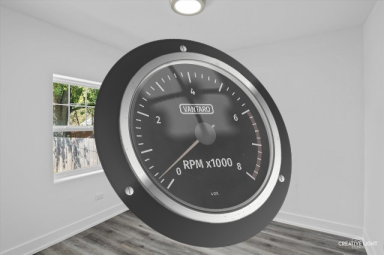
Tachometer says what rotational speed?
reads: 300 rpm
